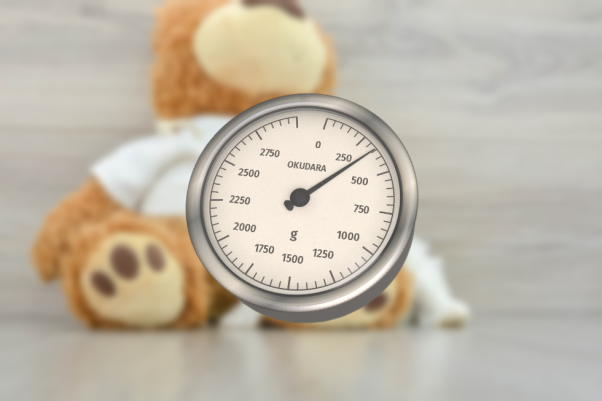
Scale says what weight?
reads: 350 g
